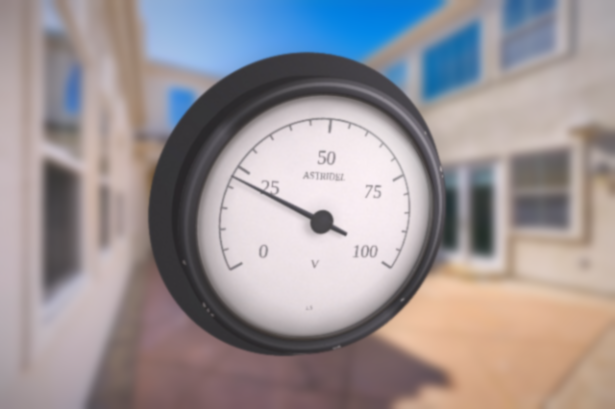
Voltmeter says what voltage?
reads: 22.5 V
